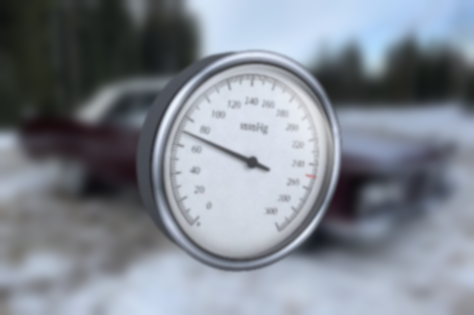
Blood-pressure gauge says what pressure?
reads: 70 mmHg
